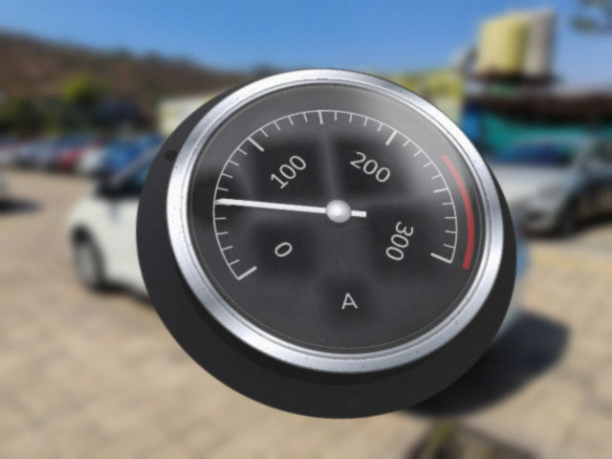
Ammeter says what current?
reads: 50 A
